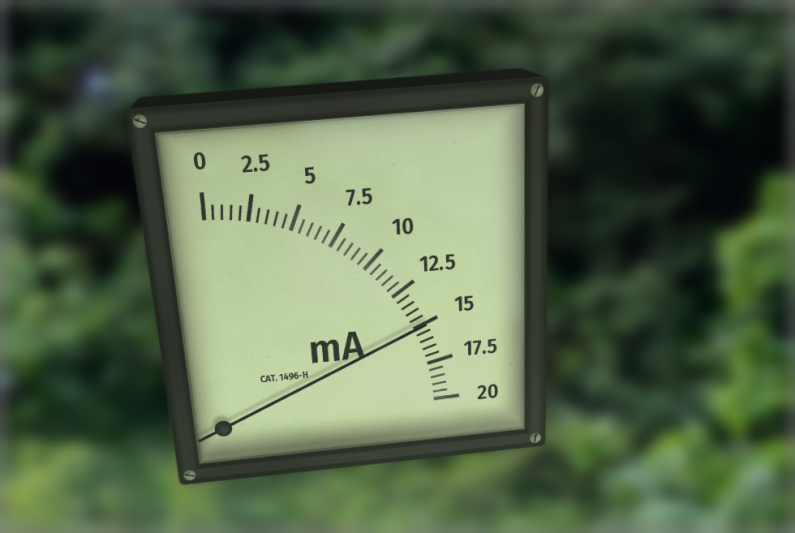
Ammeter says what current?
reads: 15 mA
